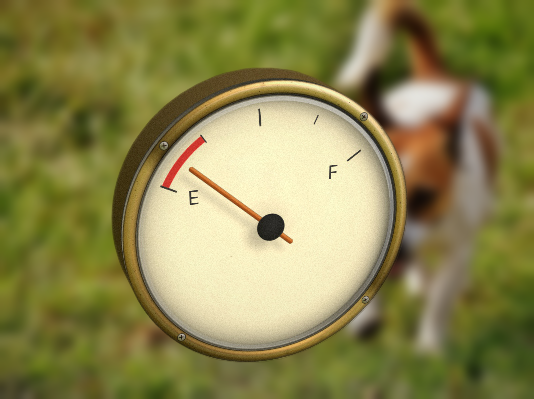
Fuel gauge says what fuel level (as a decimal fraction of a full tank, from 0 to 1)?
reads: 0.125
